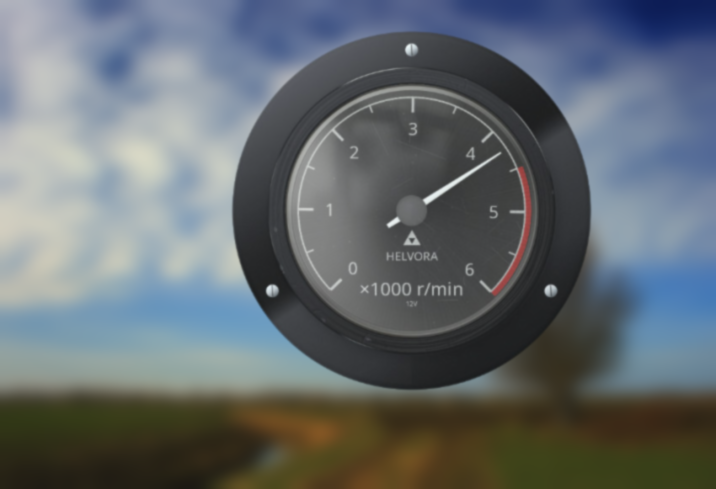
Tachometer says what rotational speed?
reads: 4250 rpm
